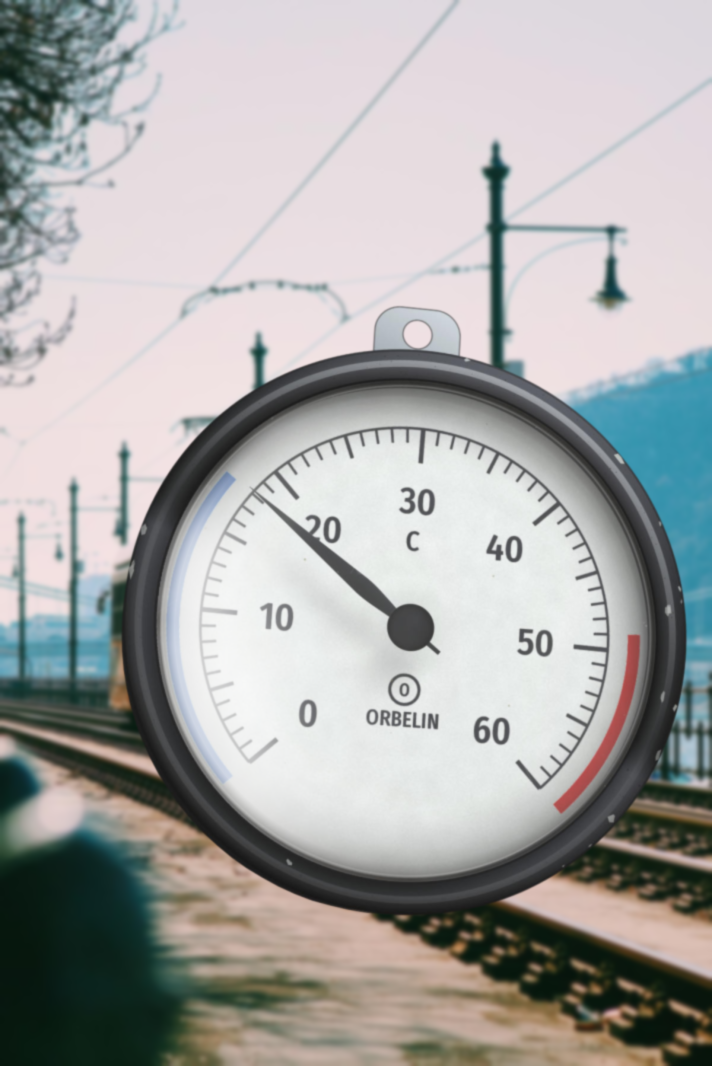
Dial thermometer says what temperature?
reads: 18 °C
